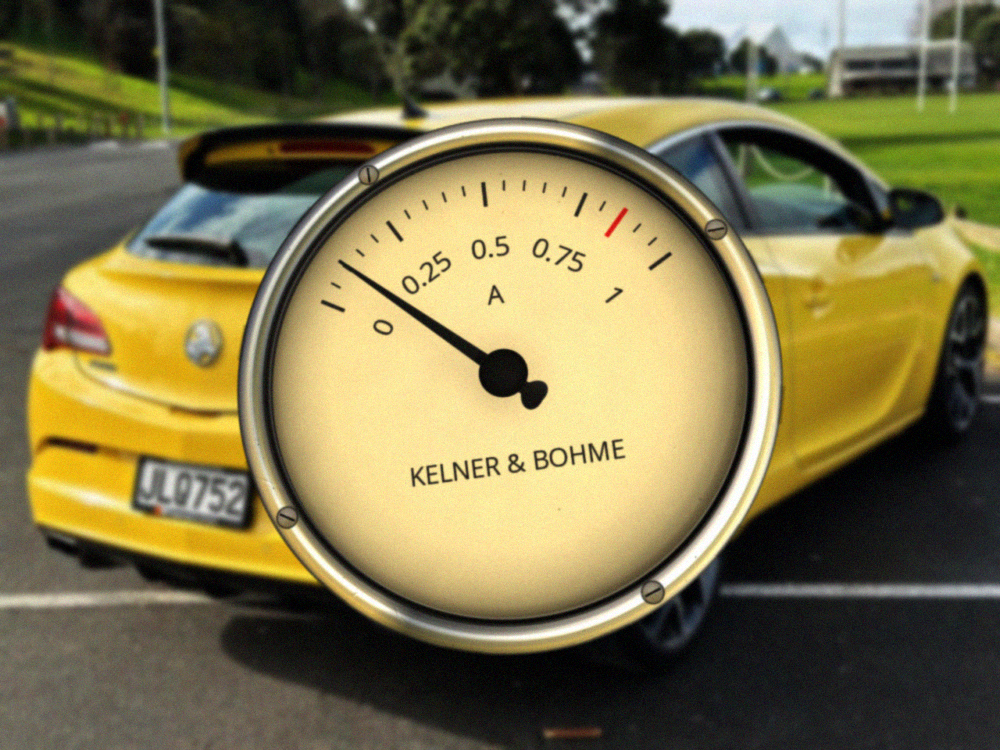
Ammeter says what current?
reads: 0.1 A
